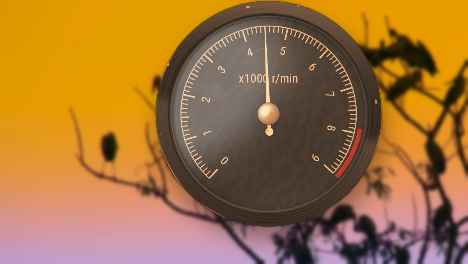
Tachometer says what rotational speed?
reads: 4500 rpm
